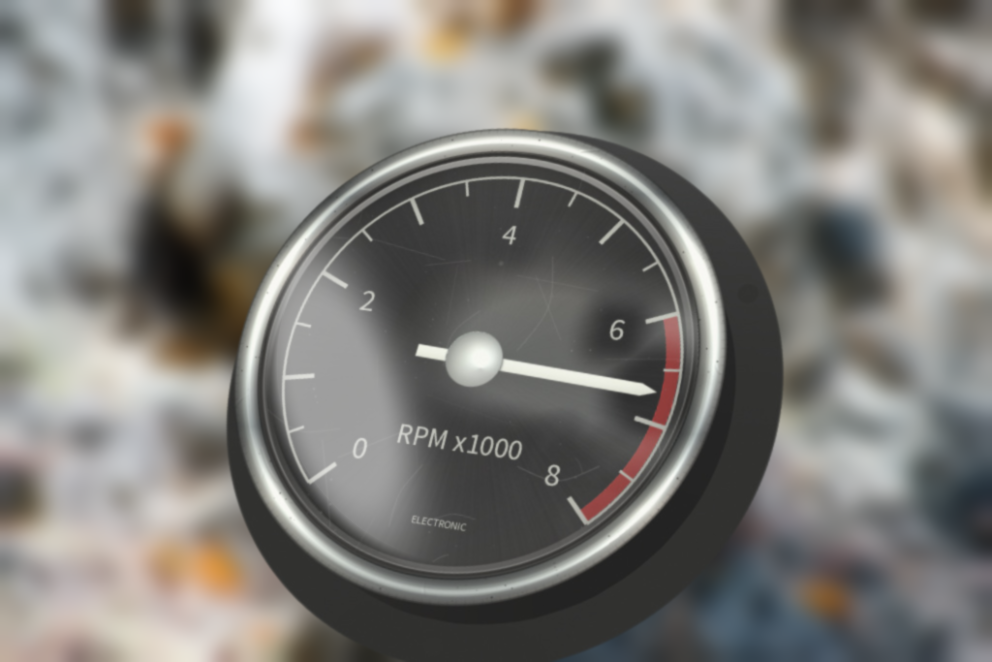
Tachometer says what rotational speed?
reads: 6750 rpm
